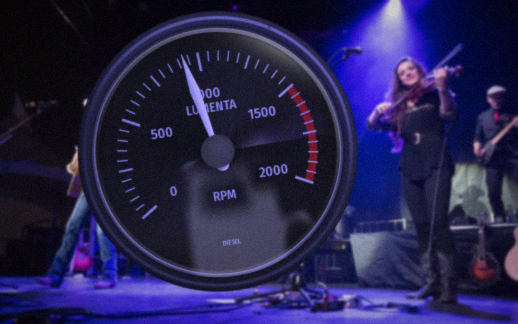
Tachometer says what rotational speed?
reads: 925 rpm
